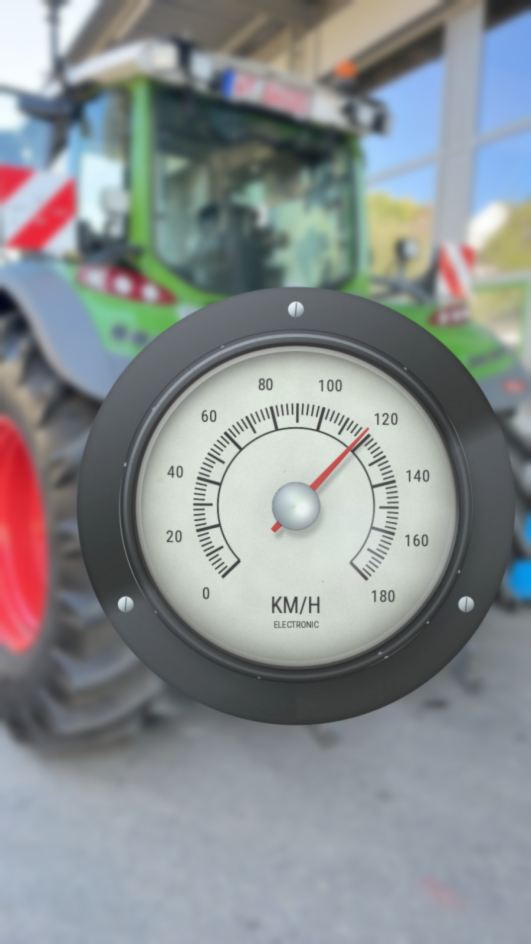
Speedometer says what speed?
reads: 118 km/h
